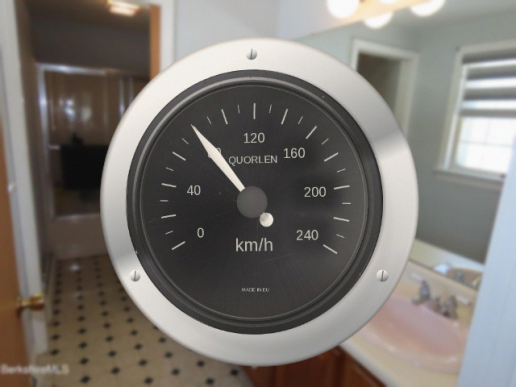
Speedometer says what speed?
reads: 80 km/h
